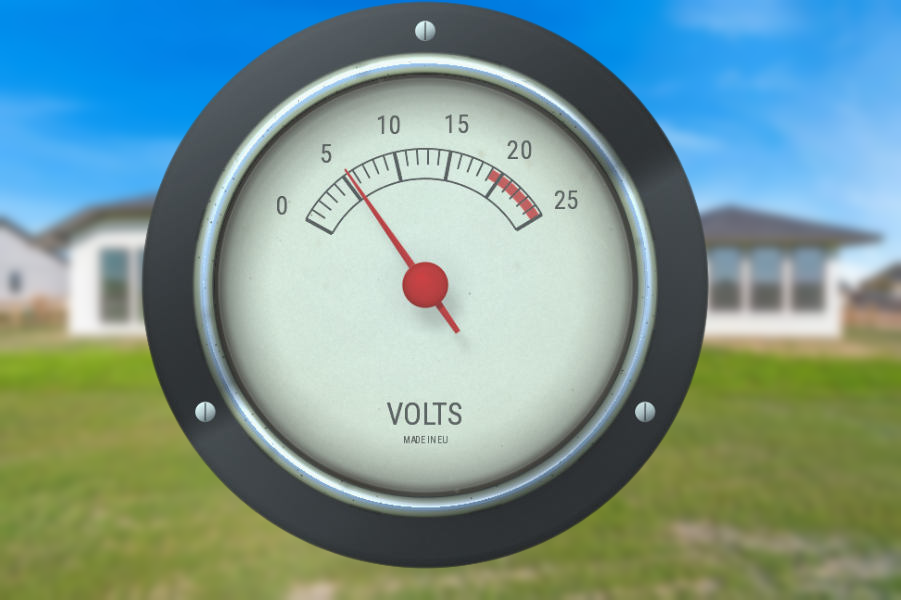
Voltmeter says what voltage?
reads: 5.5 V
